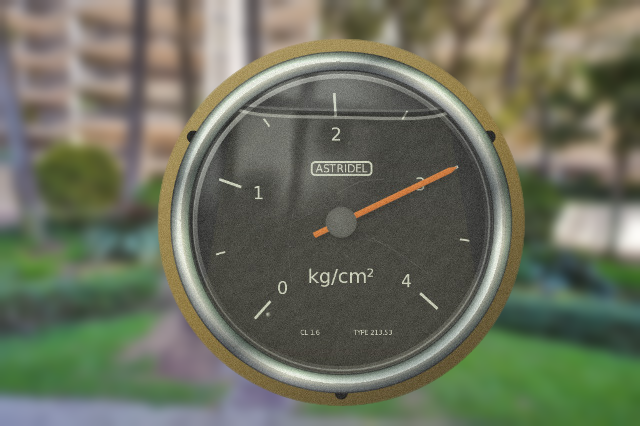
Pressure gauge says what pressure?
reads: 3 kg/cm²
